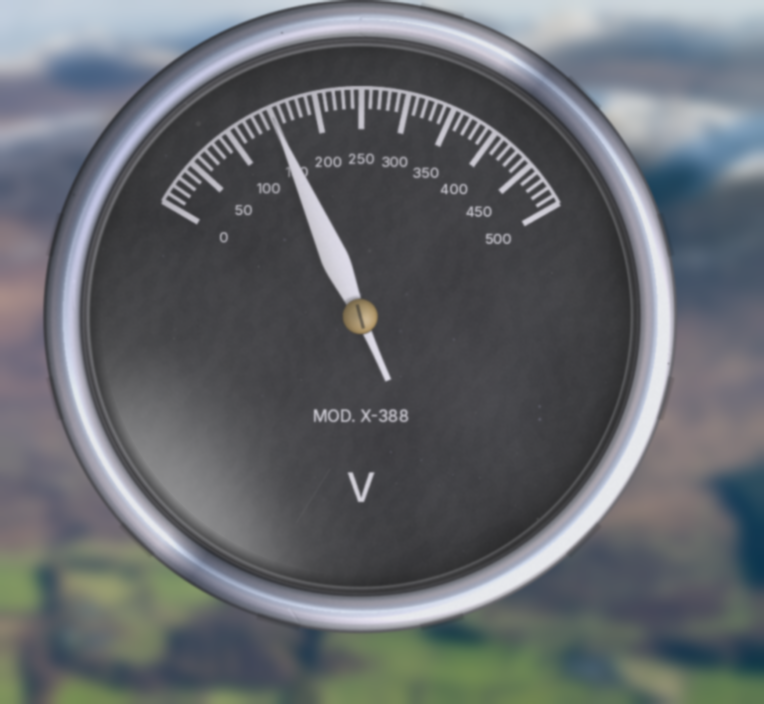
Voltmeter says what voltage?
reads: 150 V
